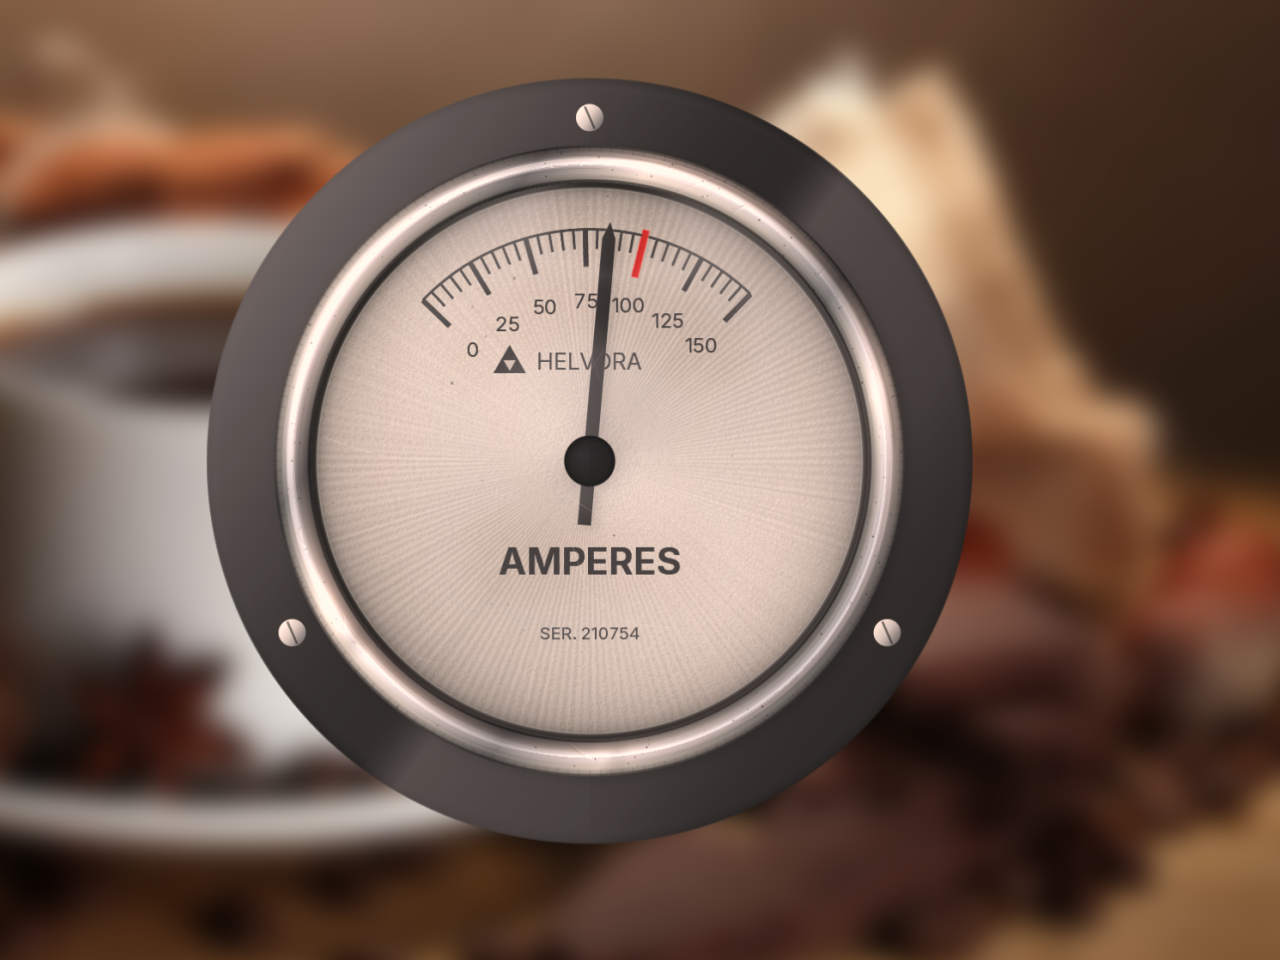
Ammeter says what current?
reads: 85 A
